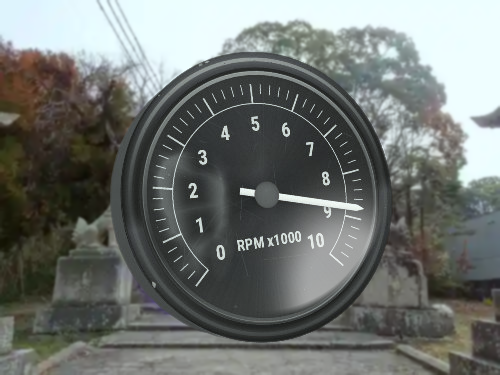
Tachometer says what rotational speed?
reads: 8800 rpm
